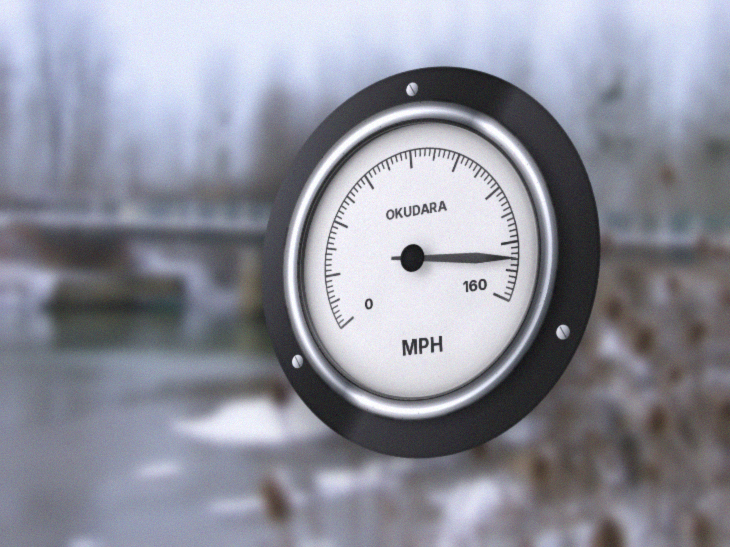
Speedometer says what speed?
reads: 146 mph
